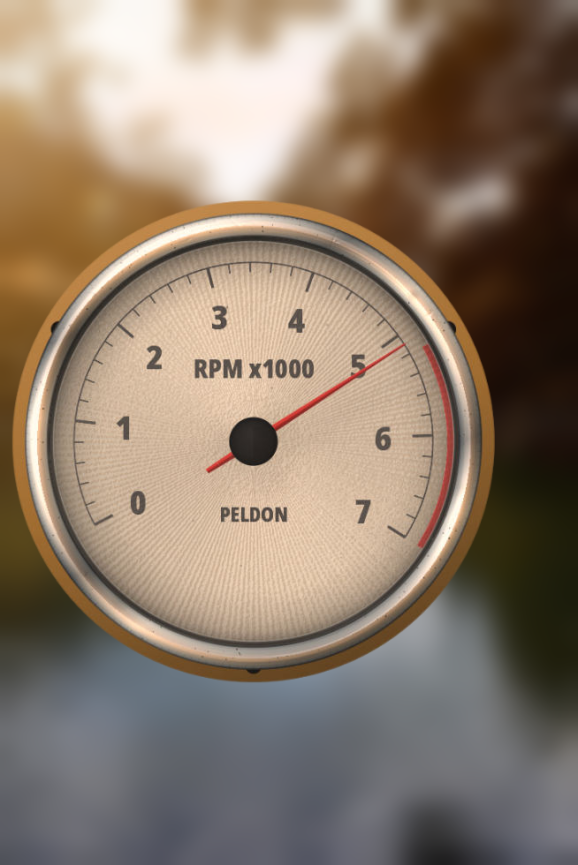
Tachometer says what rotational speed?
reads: 5100 rpm
